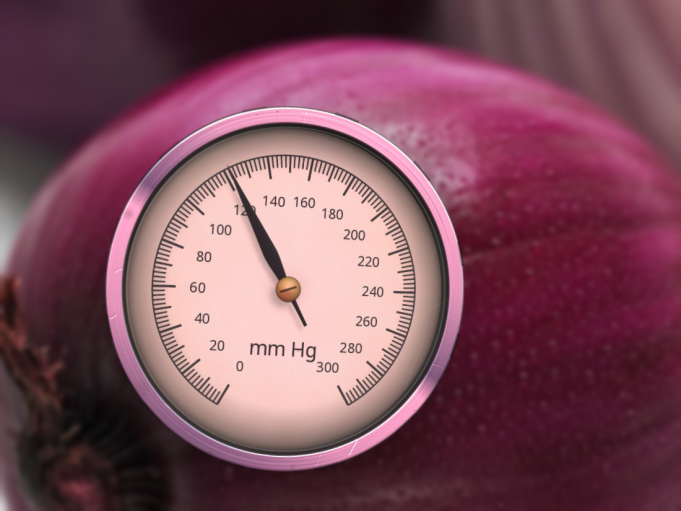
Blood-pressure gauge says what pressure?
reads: 122 mmHg
